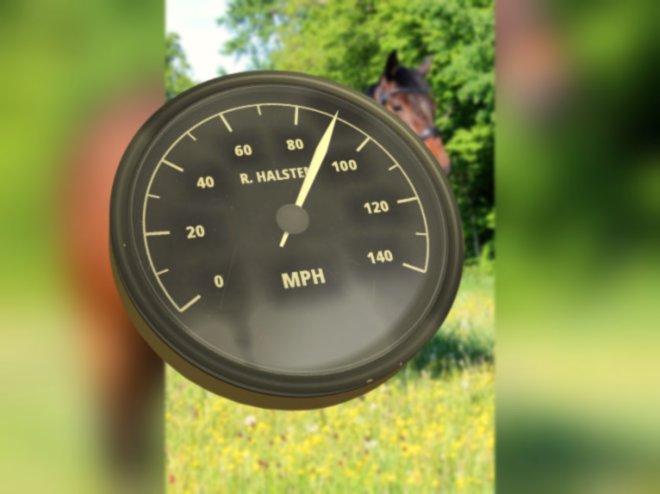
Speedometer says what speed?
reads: 90 mph
